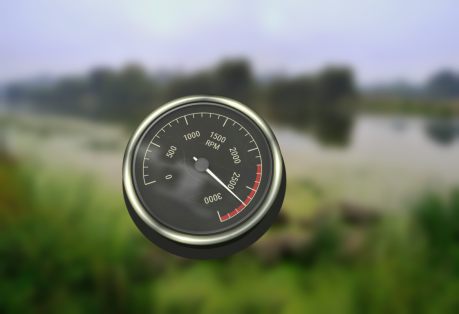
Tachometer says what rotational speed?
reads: 2700 rpm
